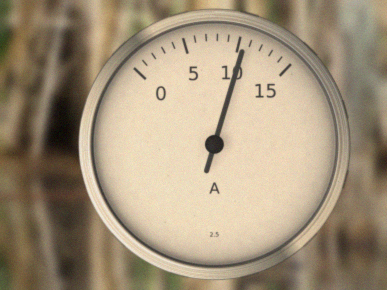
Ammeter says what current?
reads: 10.5 A
